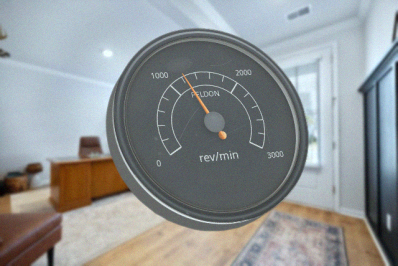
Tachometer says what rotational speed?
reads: 1200 rpm
